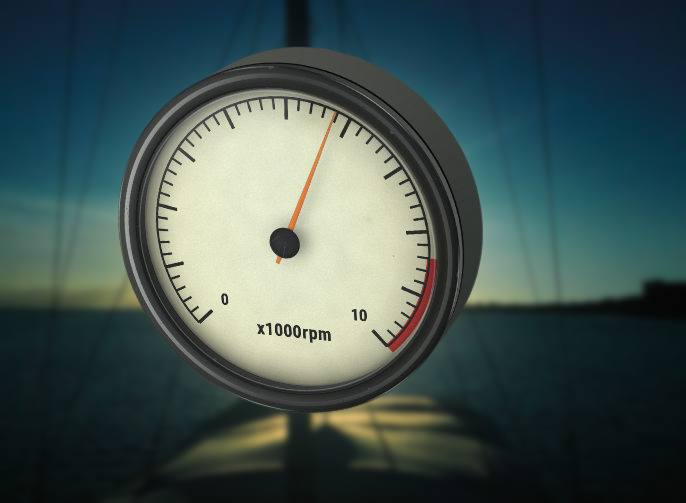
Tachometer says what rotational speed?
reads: 5800 rpm
